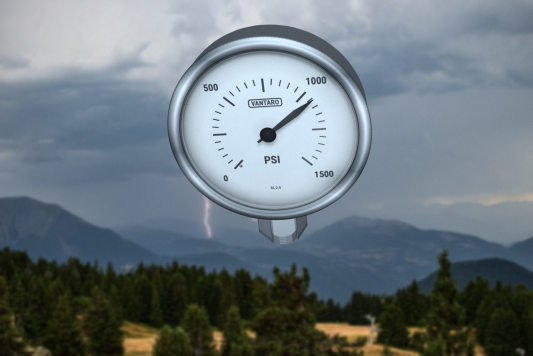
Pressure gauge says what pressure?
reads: 1050 psi
